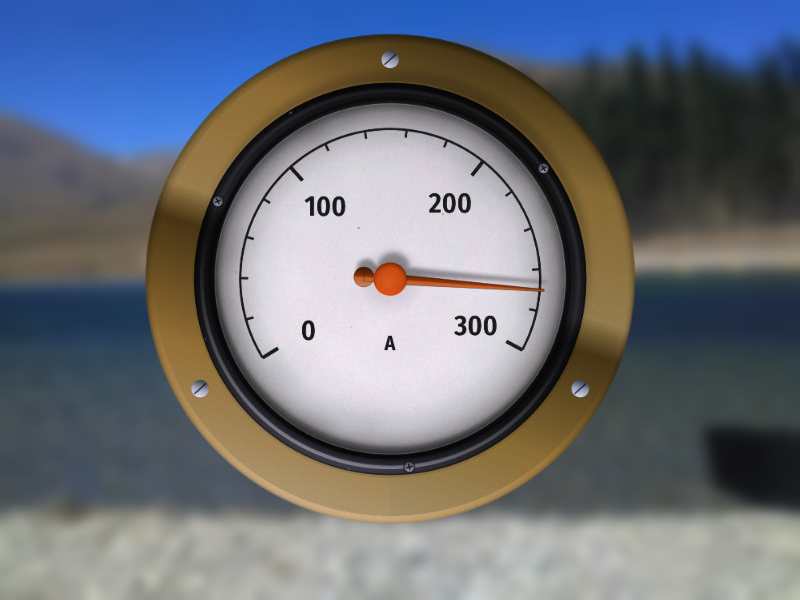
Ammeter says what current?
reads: 270 A
